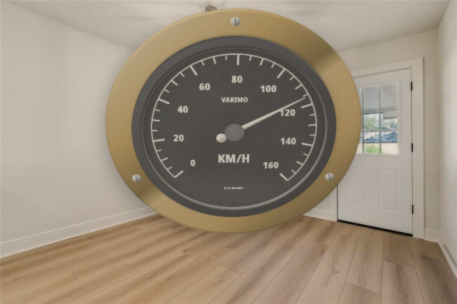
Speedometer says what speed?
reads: 115 km/h
